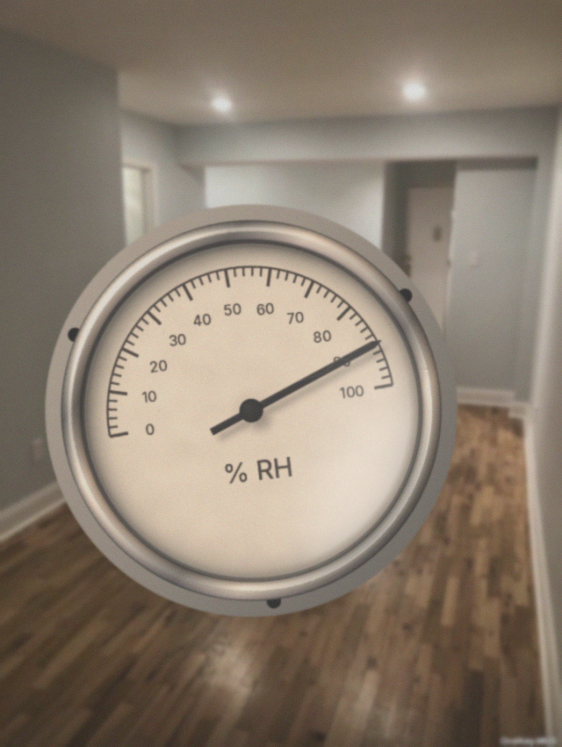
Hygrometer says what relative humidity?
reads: 90 %
